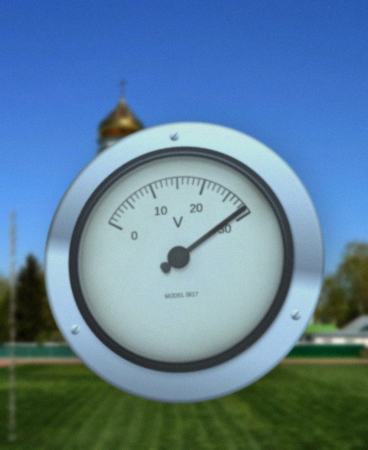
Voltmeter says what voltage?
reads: 29 V
